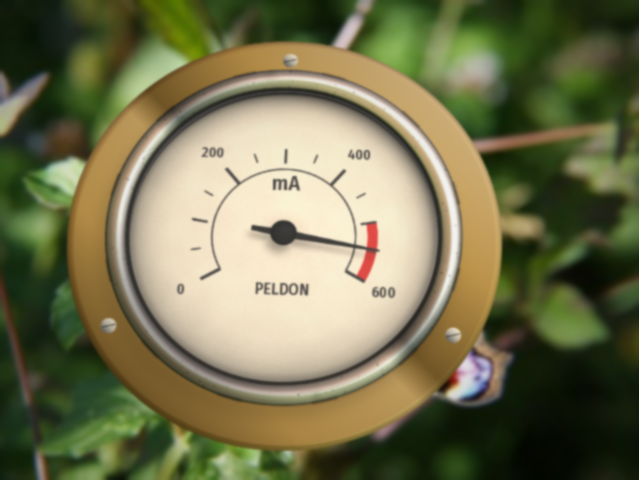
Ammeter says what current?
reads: 550 mA
